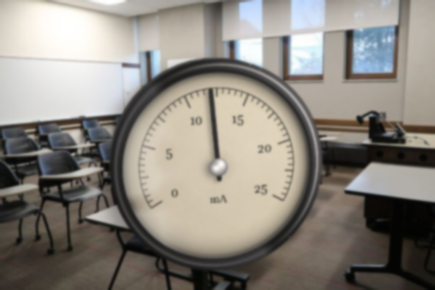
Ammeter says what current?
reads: 12 mA
